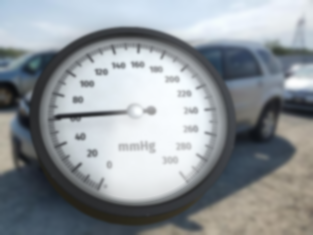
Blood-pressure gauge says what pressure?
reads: 60 mmHg
